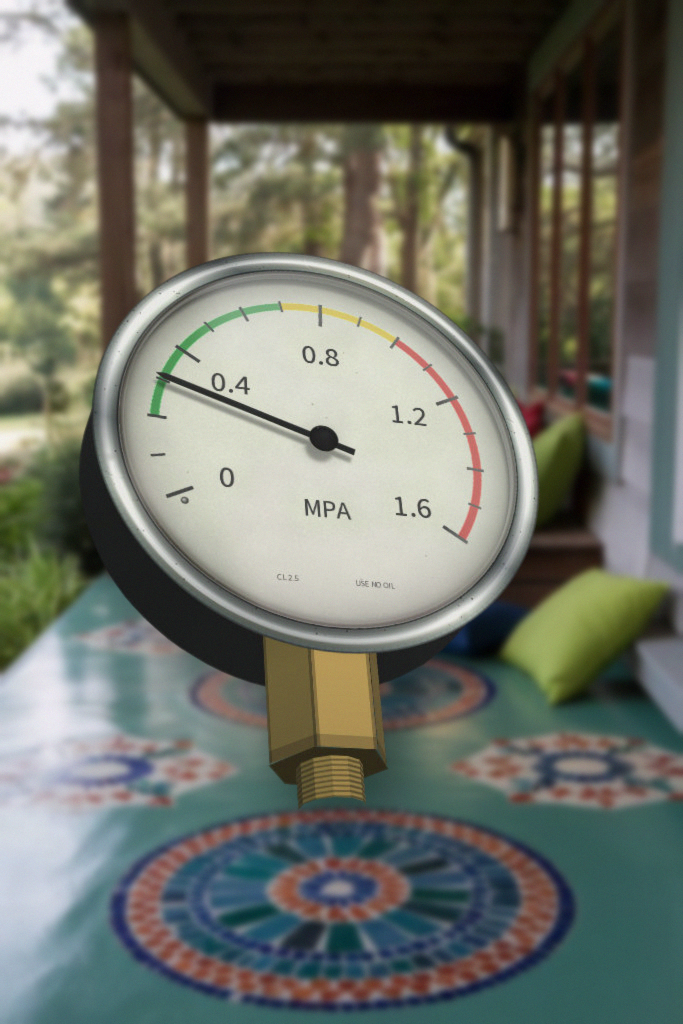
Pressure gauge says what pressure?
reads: 0.3 MPa
